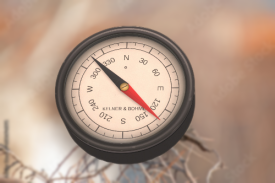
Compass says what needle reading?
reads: 135 °
